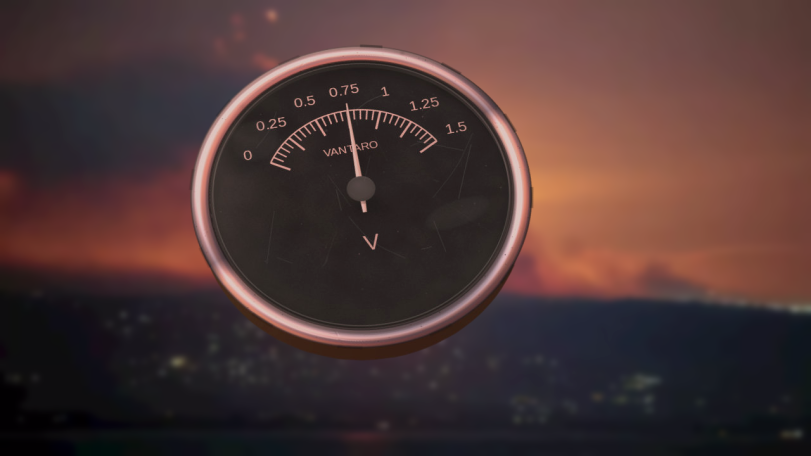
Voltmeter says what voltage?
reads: 0.75 V
